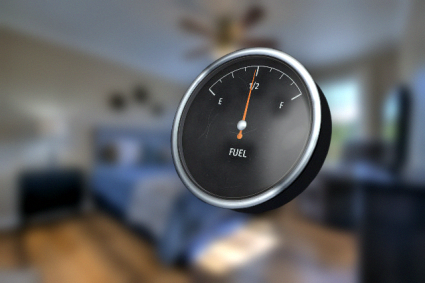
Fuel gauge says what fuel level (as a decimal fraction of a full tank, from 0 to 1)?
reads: 0.5
